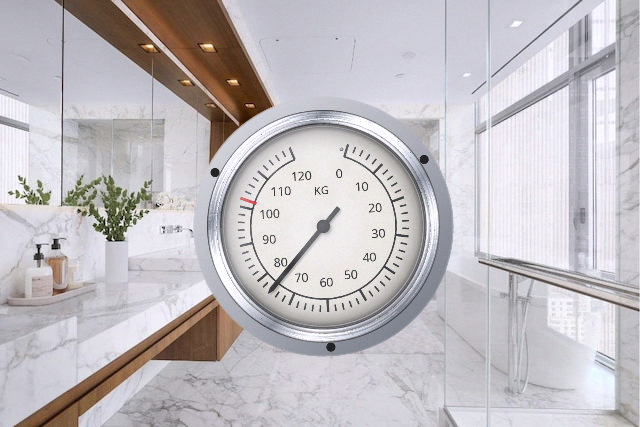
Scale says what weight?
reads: 76 kg
